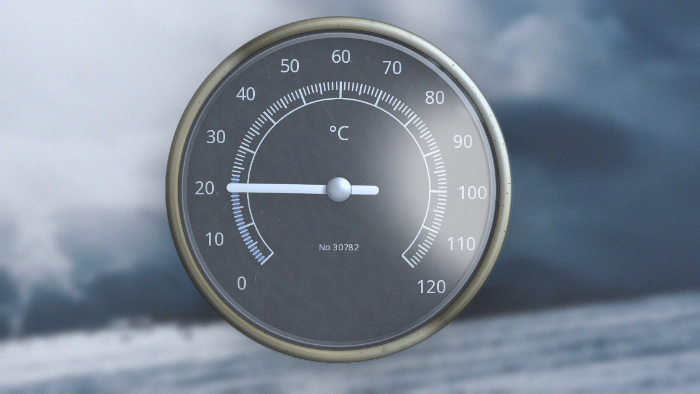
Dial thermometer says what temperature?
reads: 20 °C
